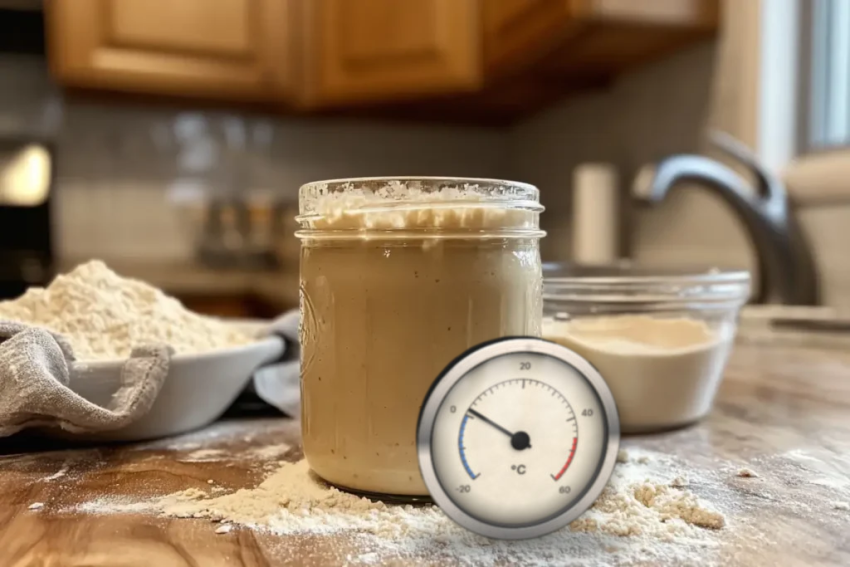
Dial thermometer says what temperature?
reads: 2 °C
